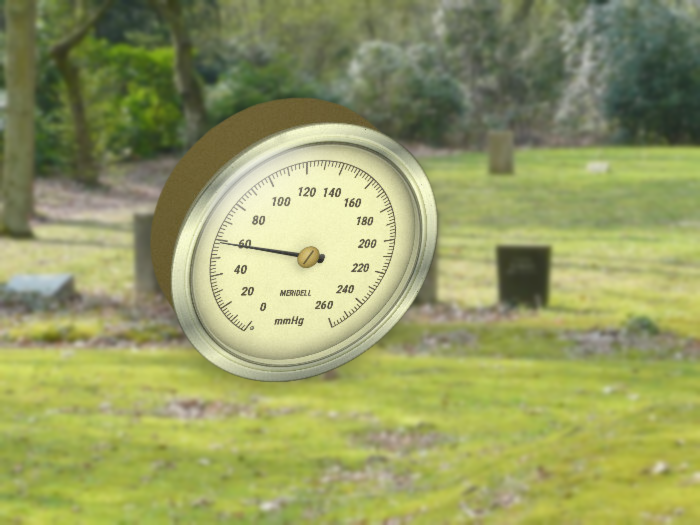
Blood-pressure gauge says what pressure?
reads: 60 mmHg
